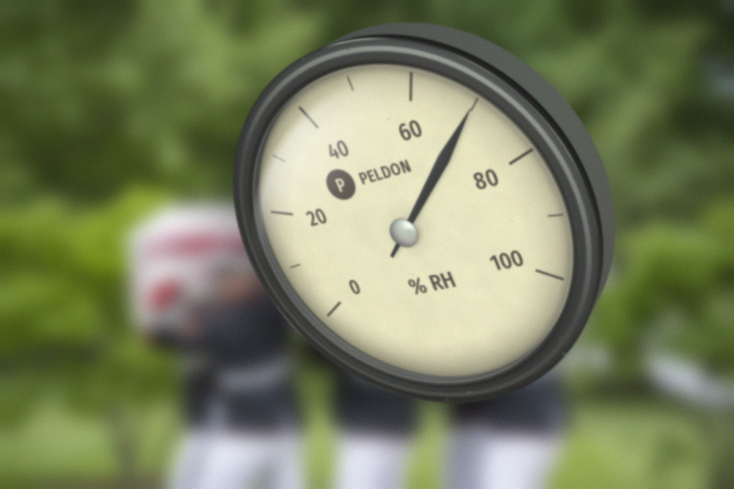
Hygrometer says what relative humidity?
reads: 70 %
